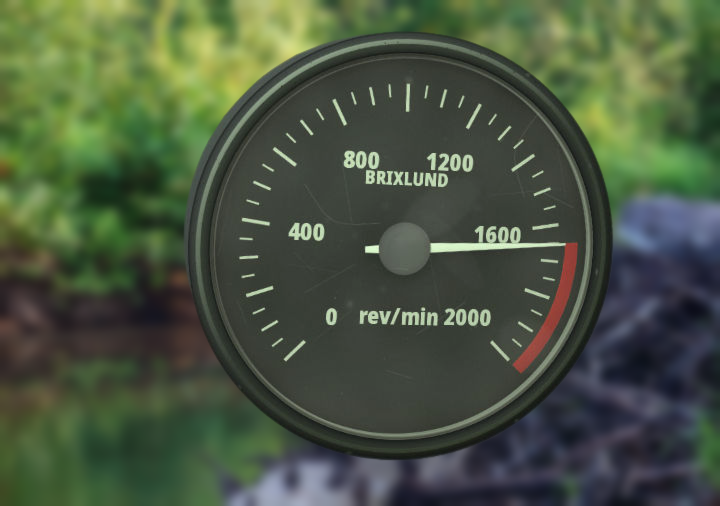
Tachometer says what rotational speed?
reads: 1650 rpm
